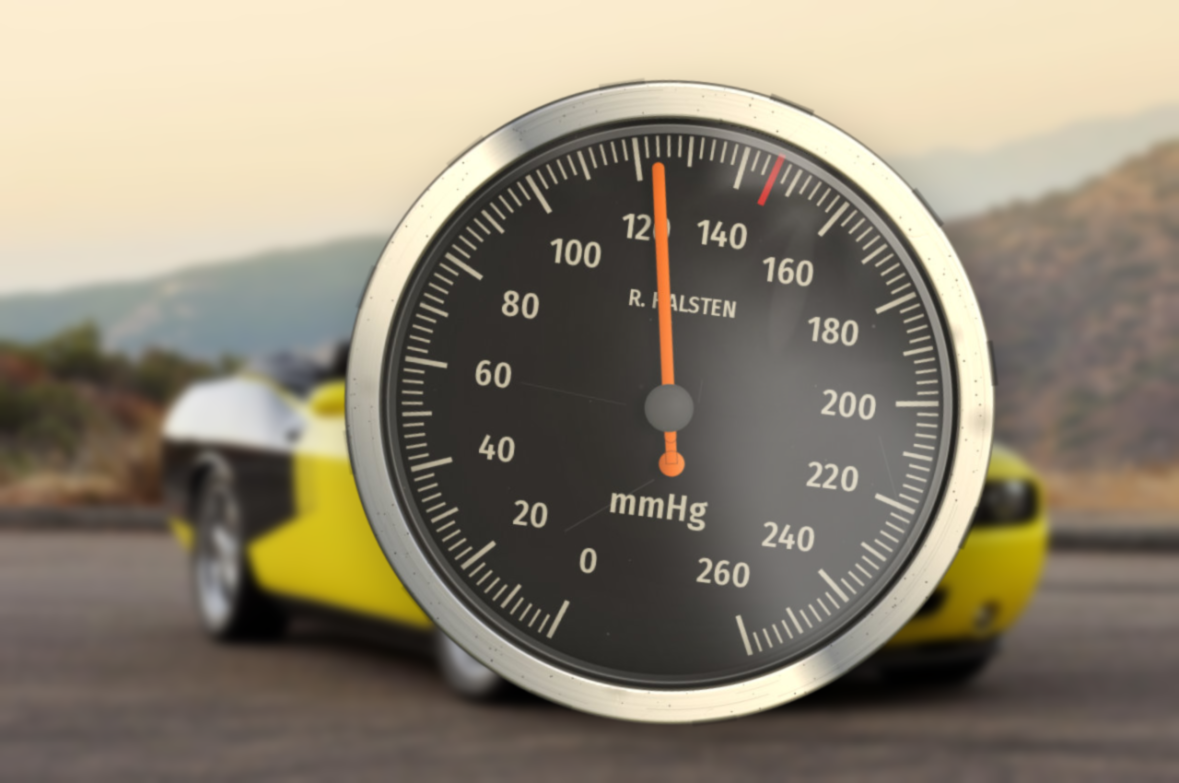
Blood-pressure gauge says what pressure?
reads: 124 mmHg
